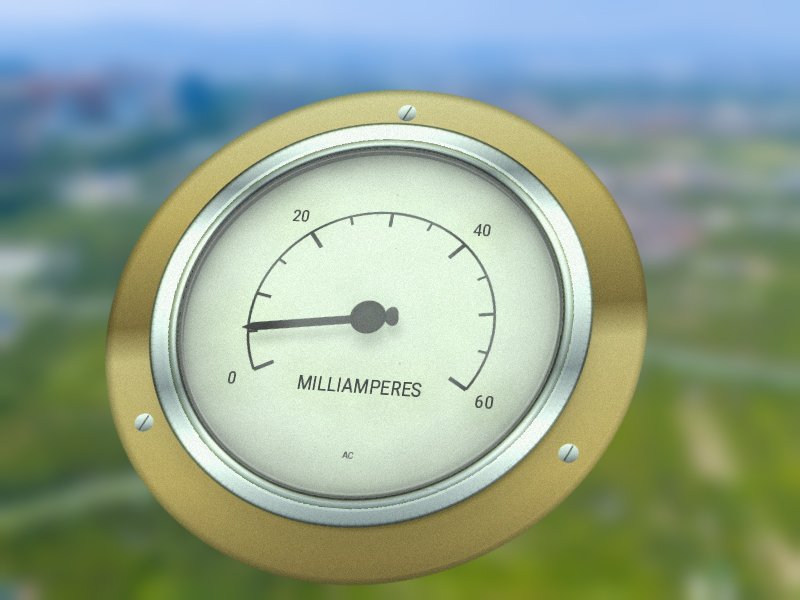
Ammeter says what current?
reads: 5 mA
